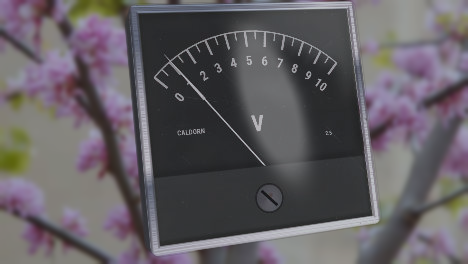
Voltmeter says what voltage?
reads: 1 V
